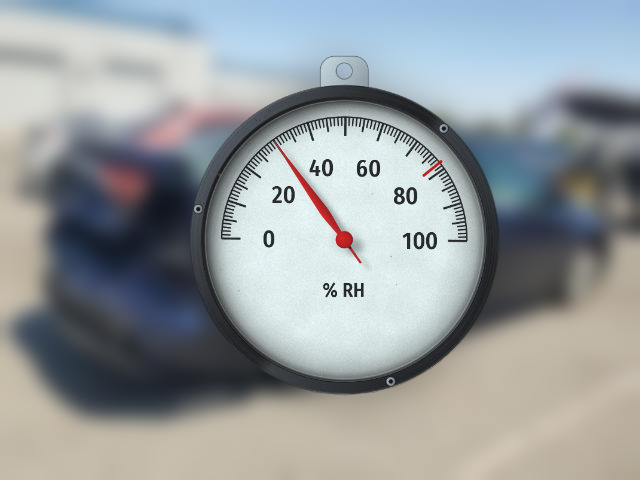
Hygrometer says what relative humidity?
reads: 30 %
